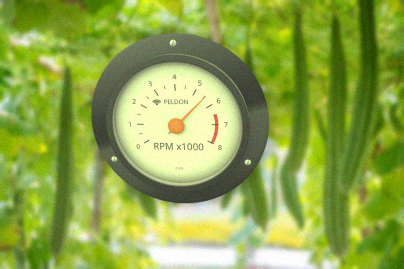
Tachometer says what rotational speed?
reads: 5500 rpm
